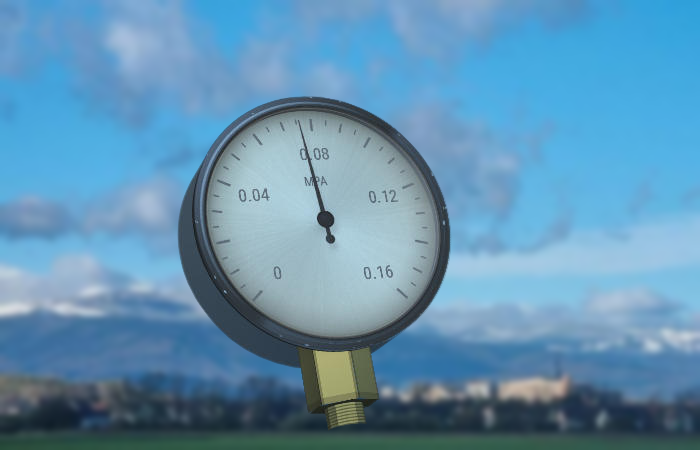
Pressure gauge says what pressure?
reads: 0.075 MPa
